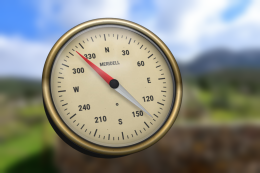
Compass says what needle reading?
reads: 320 °
